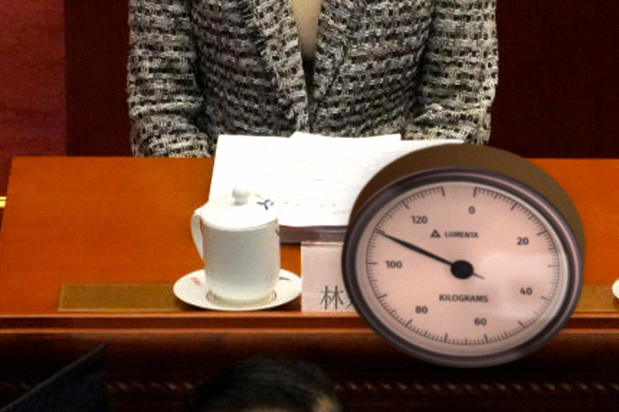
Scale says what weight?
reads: 110 kg
